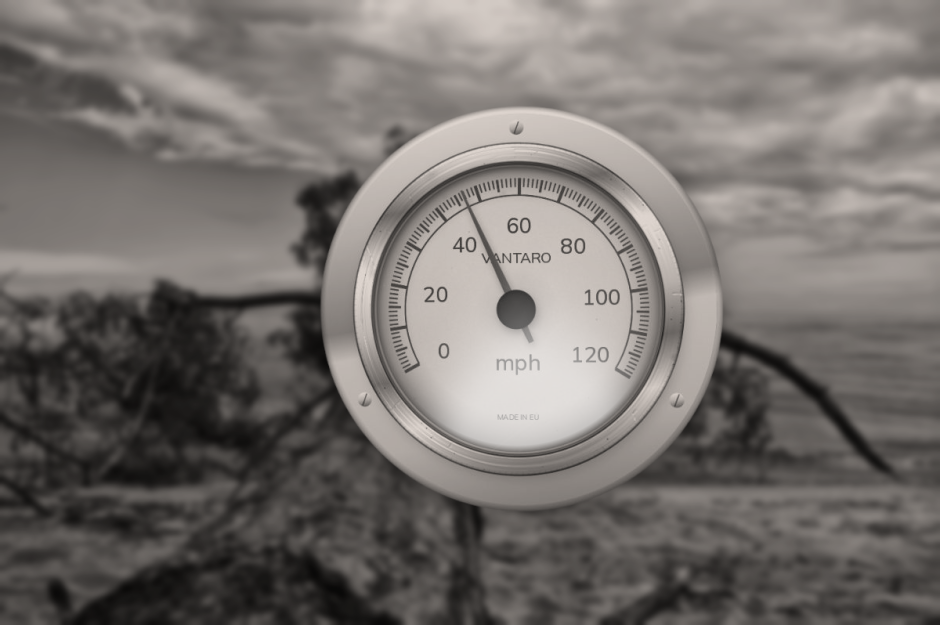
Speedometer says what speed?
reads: 47 mph
